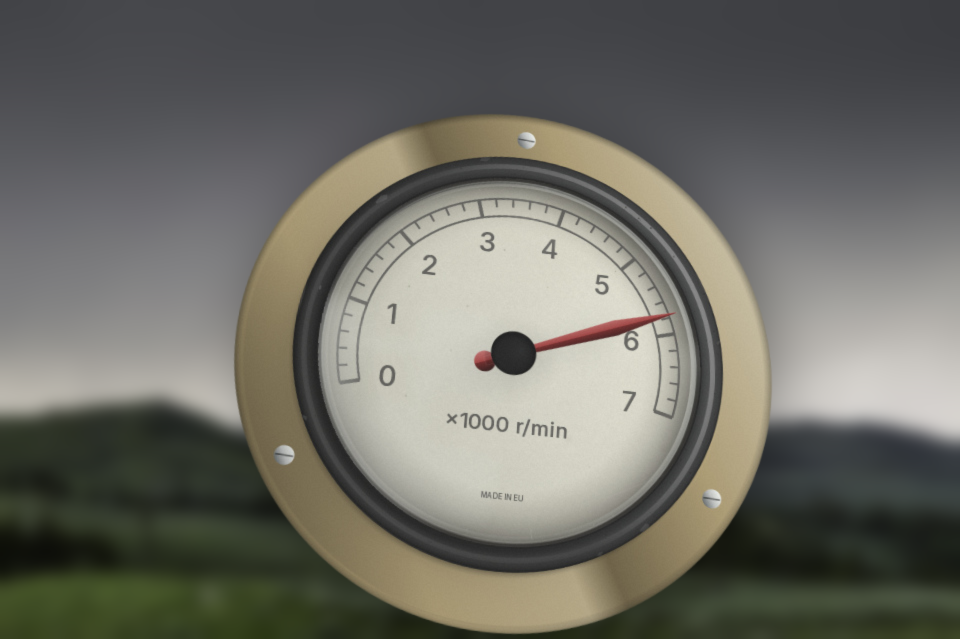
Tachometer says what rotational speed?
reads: 5800 rpm
